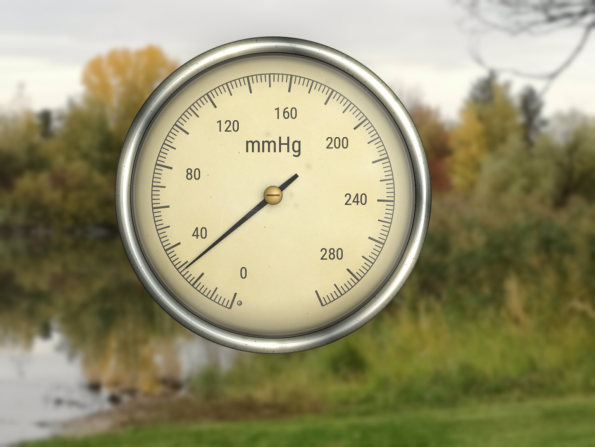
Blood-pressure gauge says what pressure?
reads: 28 mmHg
